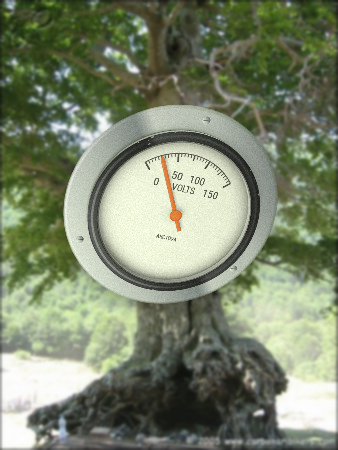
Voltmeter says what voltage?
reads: 25 V
